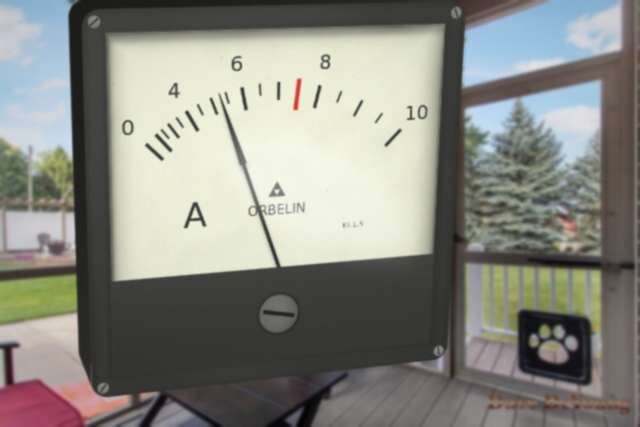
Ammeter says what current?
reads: 5.25 A
